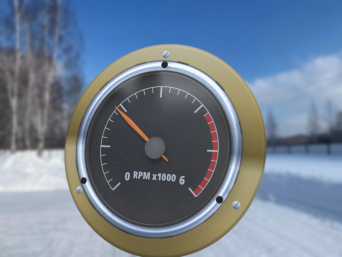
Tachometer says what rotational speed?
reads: 1900 rpm
